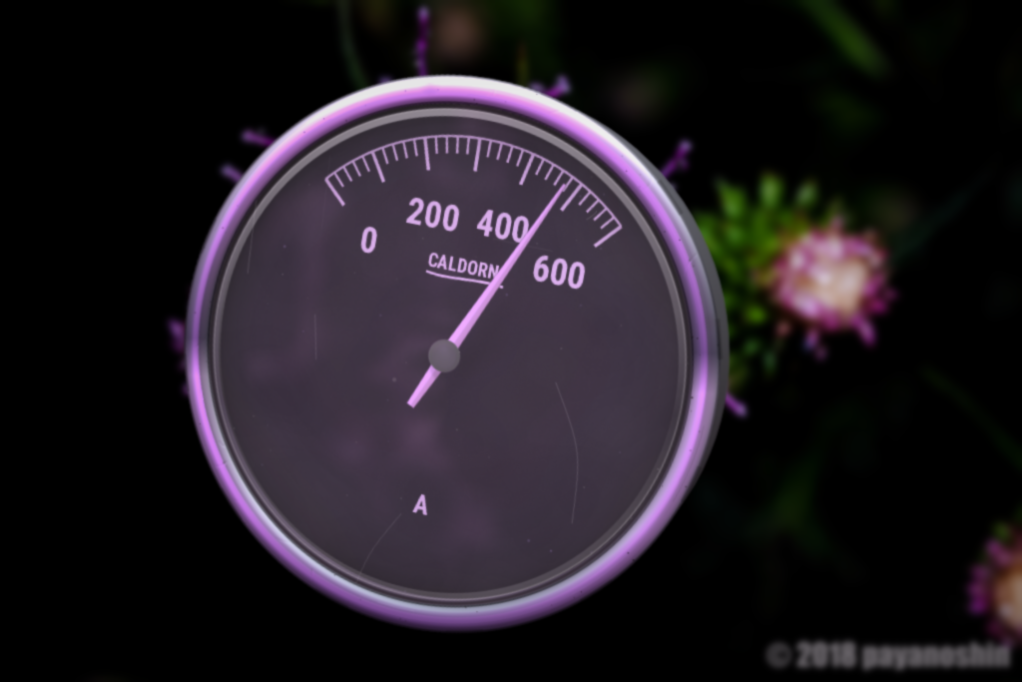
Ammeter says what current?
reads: 480 A
